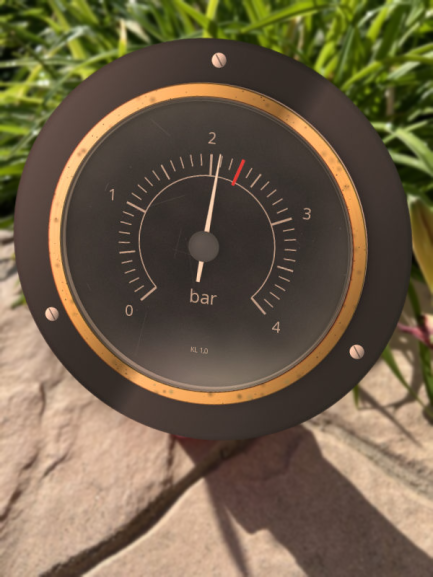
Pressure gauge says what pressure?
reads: 2.1 bar
